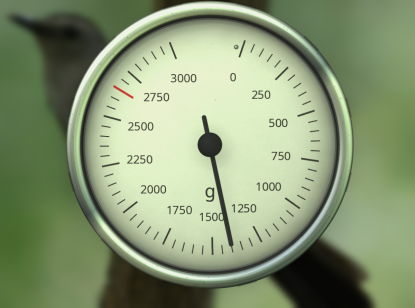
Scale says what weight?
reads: 1400 g
